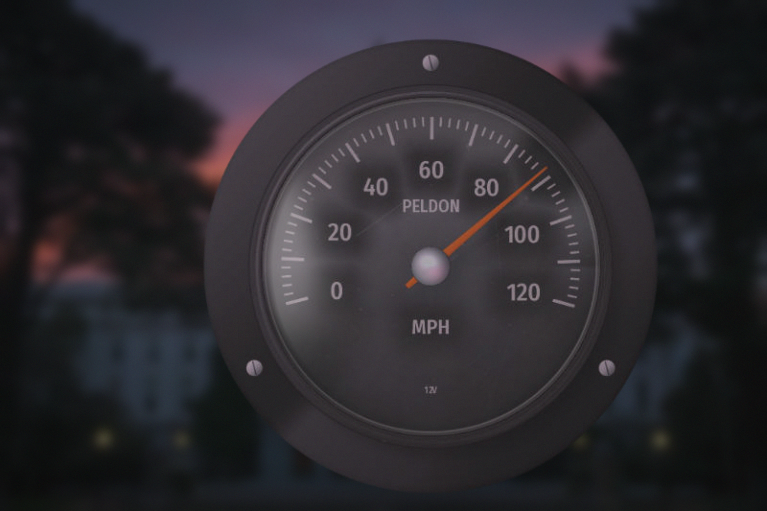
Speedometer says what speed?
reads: 88 mph
